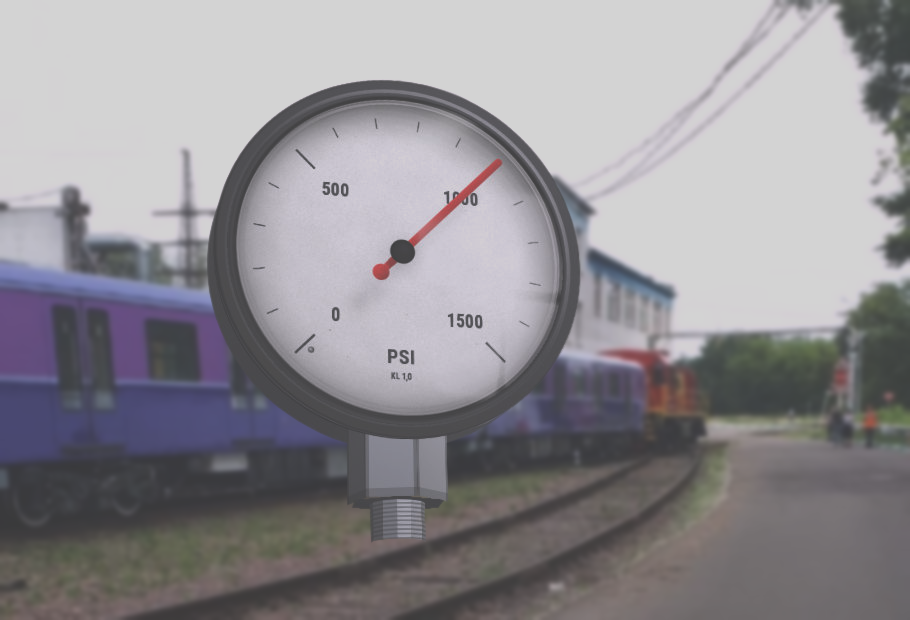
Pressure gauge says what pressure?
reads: 1000 psi
